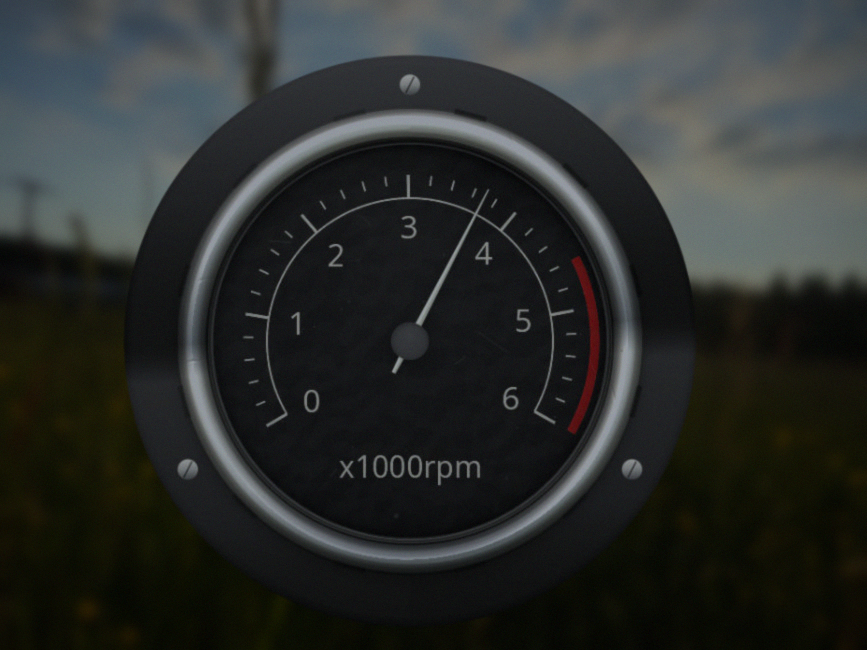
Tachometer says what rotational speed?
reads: 3700 rpm
